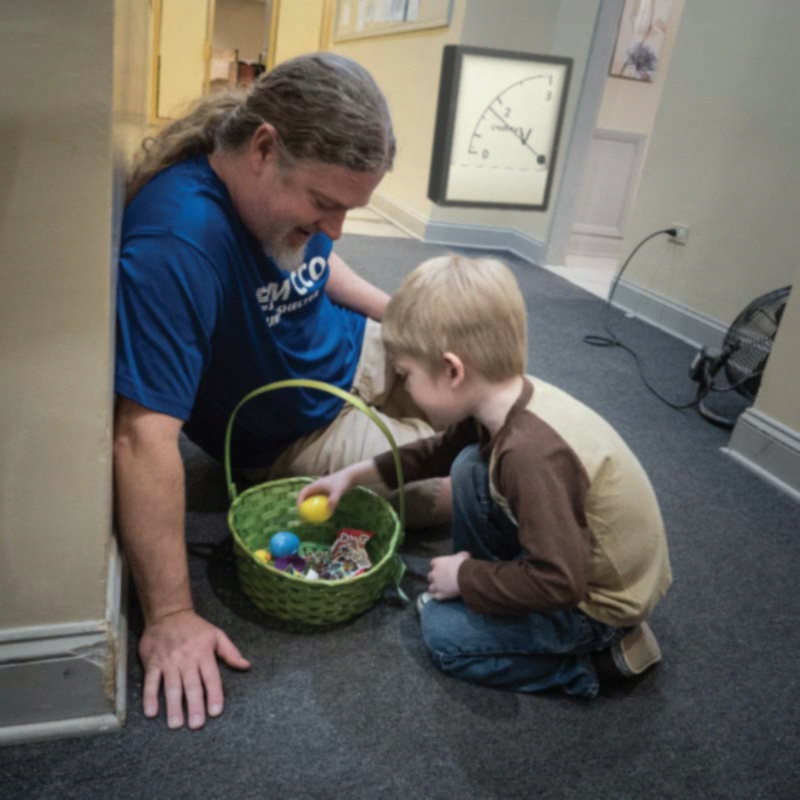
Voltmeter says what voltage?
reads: 1.75 V
